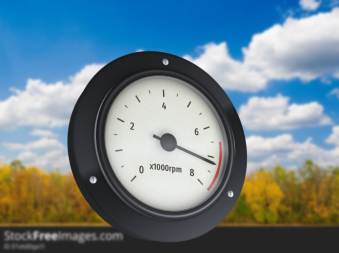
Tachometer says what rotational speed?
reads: 7250 rpm
